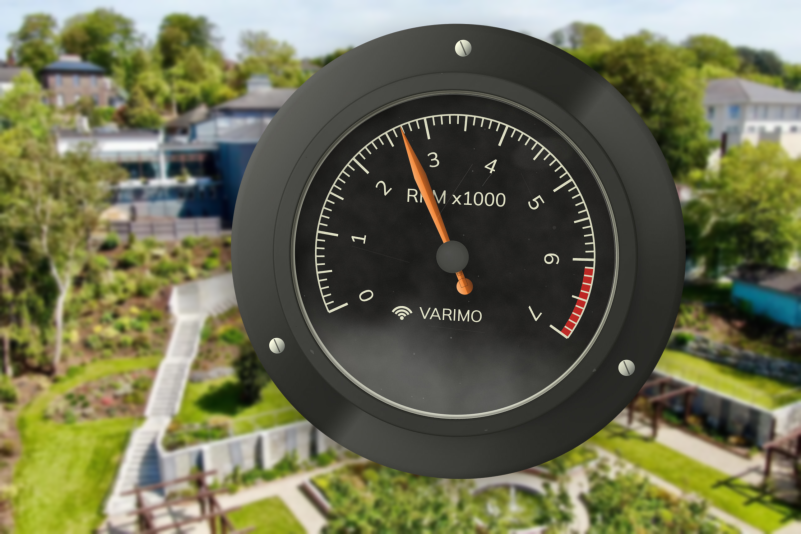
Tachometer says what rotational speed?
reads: 2700 rpm
